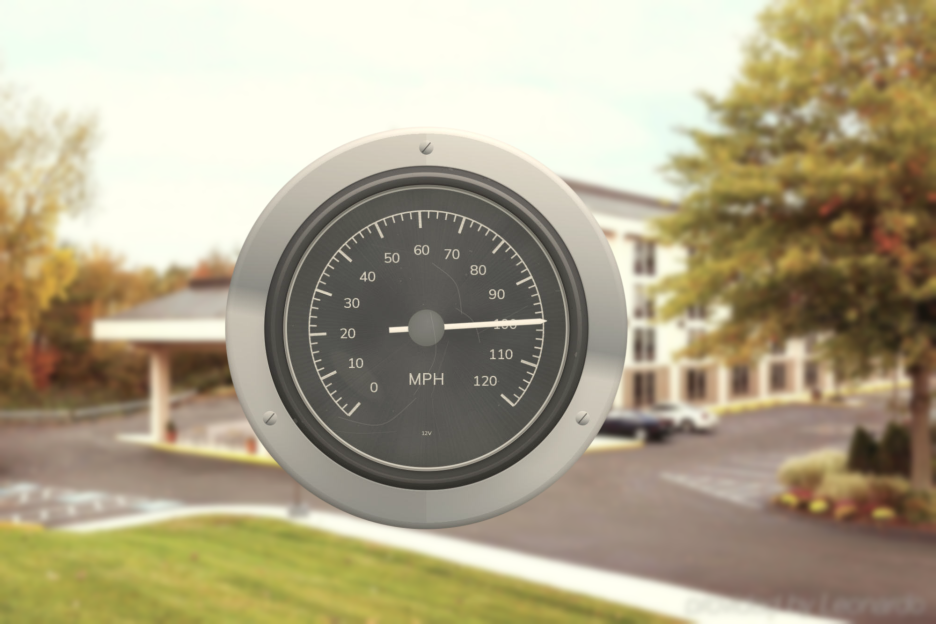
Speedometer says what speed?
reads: 100 mph
